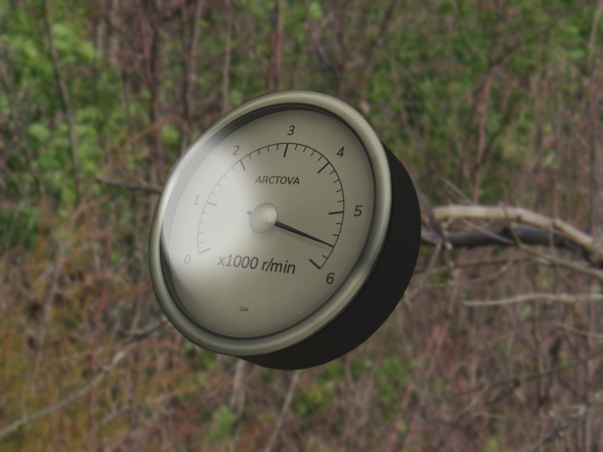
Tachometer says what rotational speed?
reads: 5600 rpm
